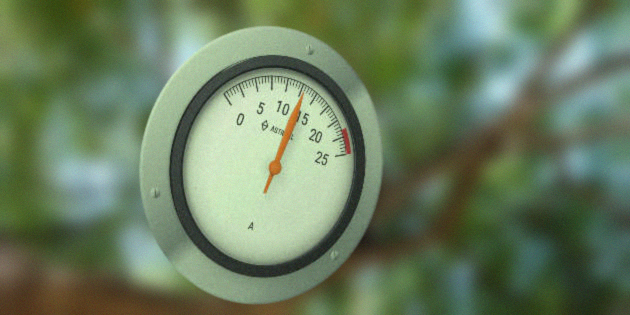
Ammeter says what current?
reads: 12.5 A
